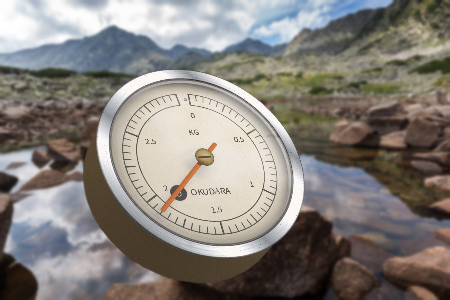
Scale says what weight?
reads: 1.9 kg
